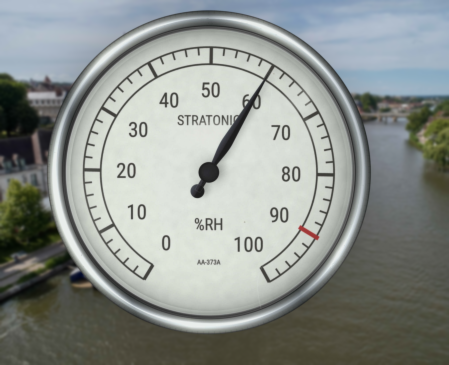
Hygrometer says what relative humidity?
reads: 60 %
